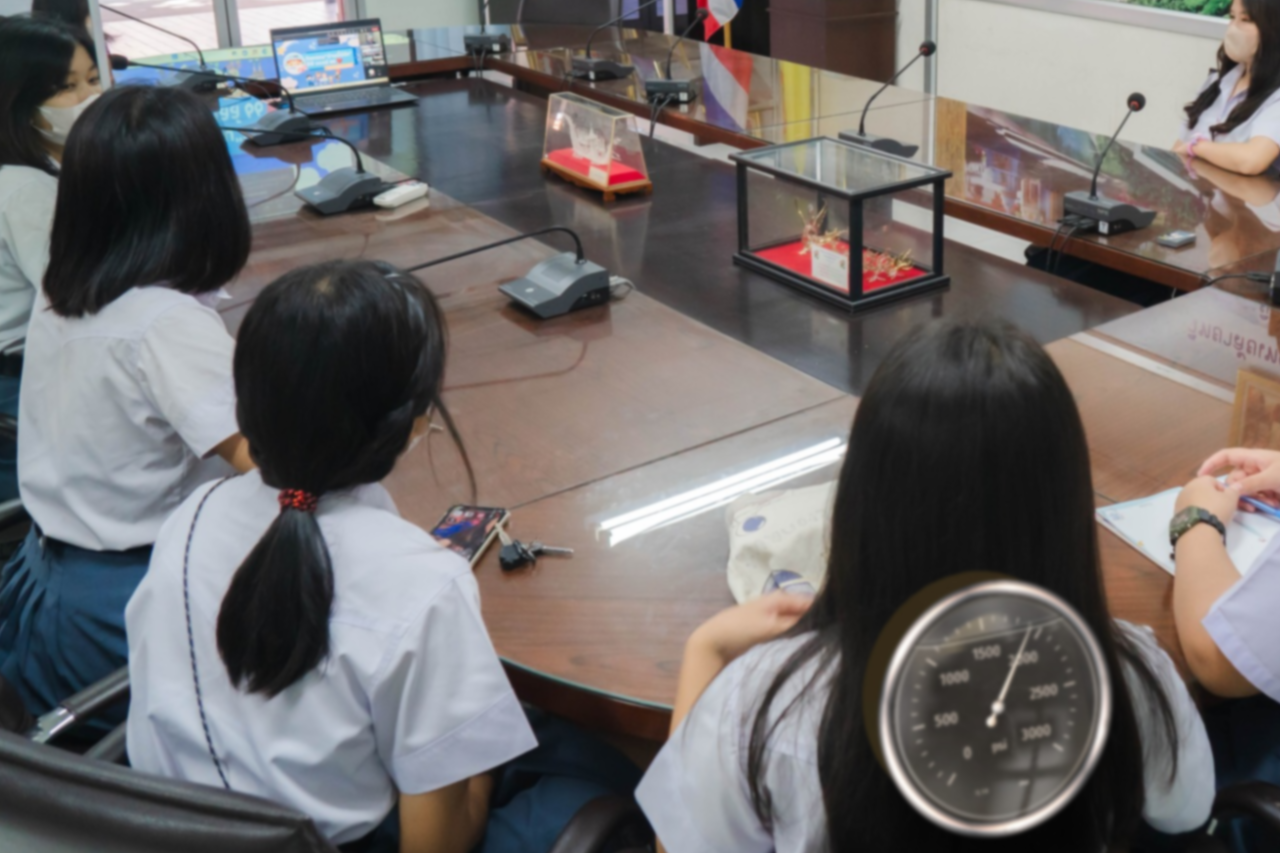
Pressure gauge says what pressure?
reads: 1900 psi
